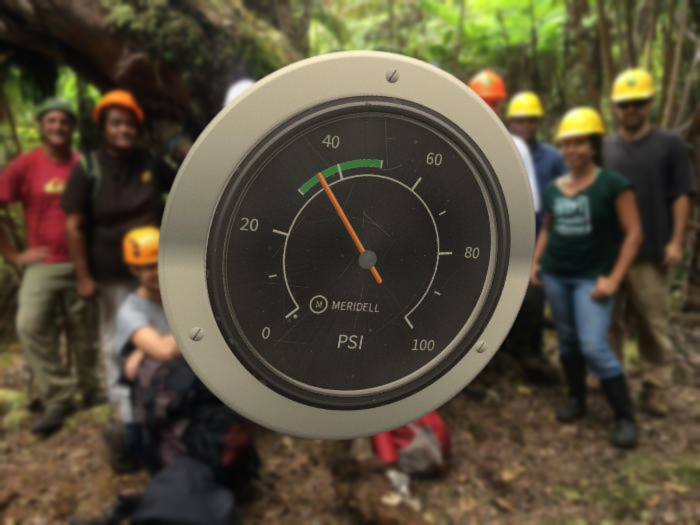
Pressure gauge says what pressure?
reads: 35 psi
